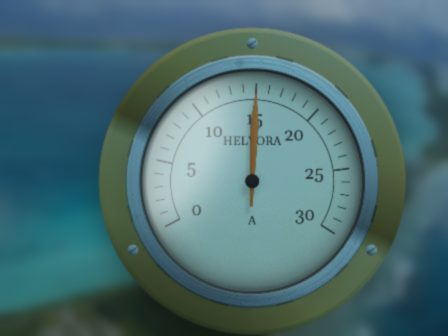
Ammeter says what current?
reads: 15 A
